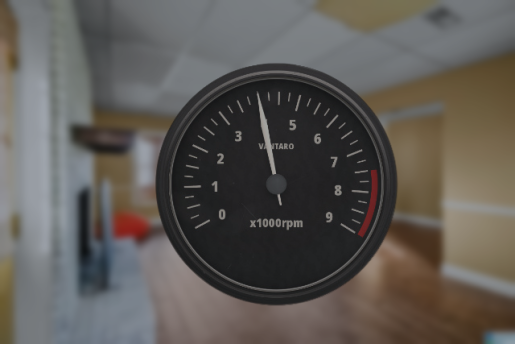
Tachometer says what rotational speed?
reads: 4000 rpm
